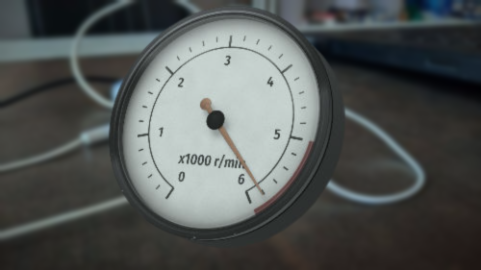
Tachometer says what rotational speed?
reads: 5800 rpm
